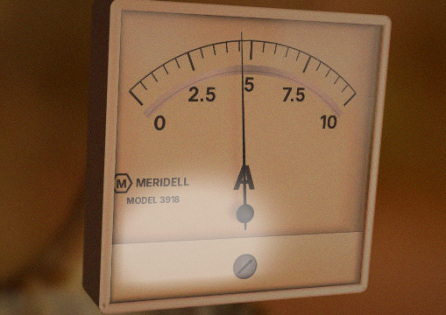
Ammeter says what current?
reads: 4.5 A
